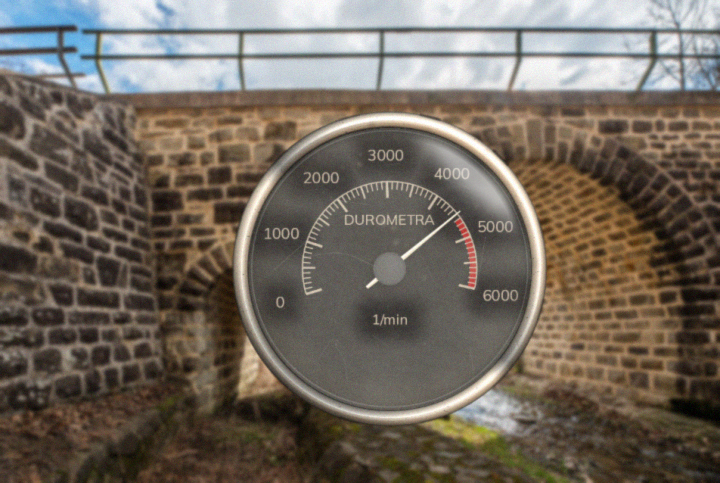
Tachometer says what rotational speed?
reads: 4500 rpm
